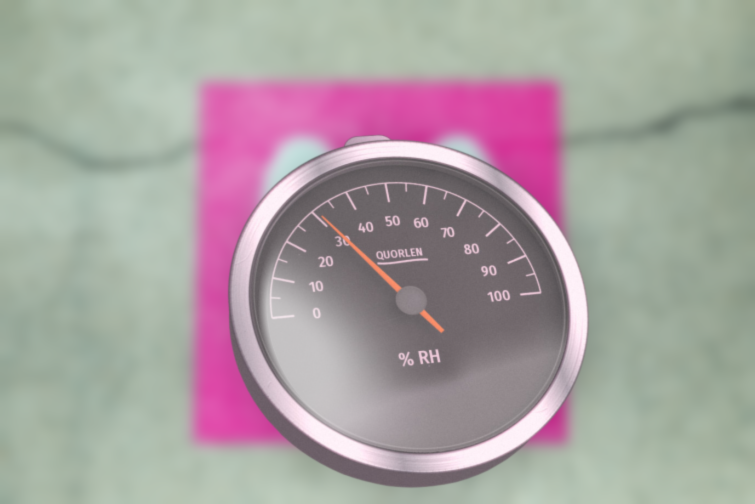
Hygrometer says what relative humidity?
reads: 30 %
